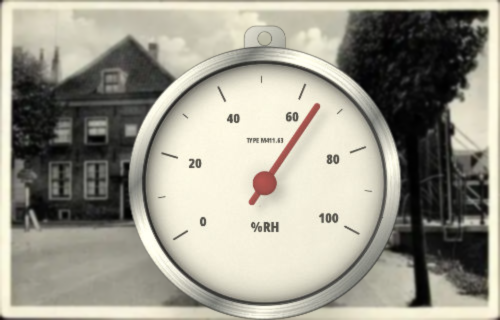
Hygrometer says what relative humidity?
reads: 65 %
